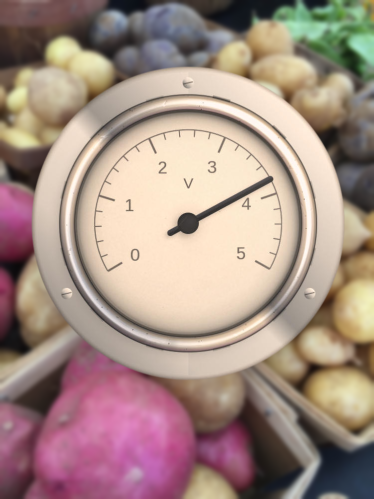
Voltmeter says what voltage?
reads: 3.8 V
